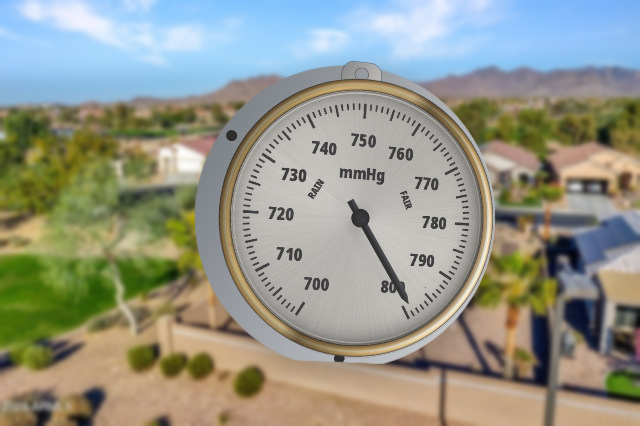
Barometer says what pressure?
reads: 799 mmHg
